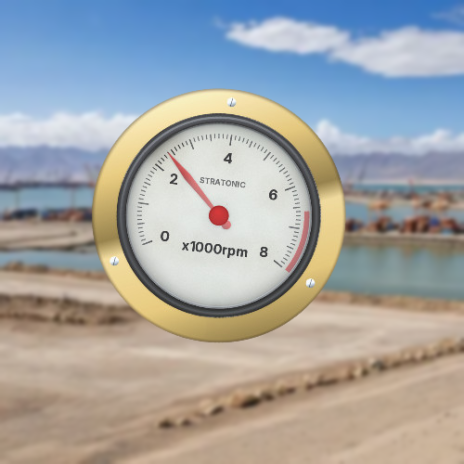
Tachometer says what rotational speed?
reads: 2400 rpm
